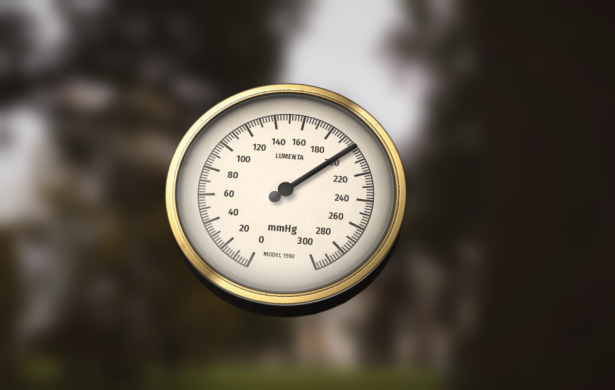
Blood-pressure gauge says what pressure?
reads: 200 mmHg
